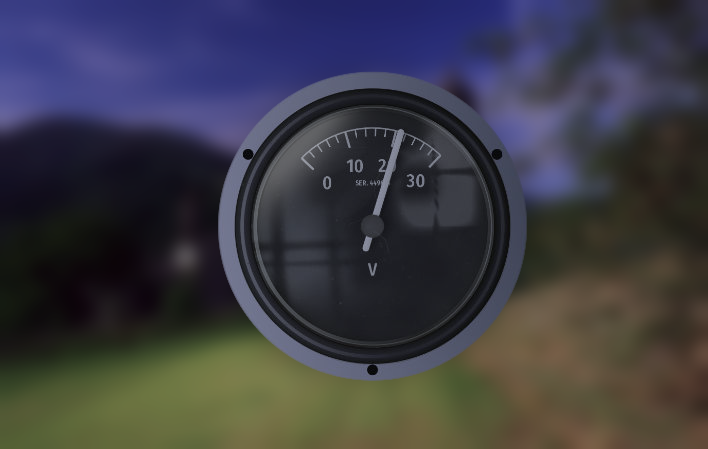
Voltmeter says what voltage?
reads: 21 V
